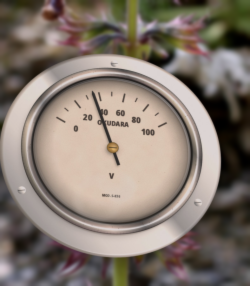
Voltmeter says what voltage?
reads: 35 V
